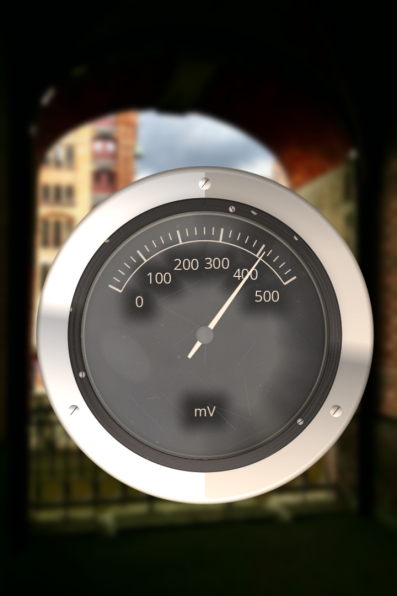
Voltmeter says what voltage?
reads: 410 mV
